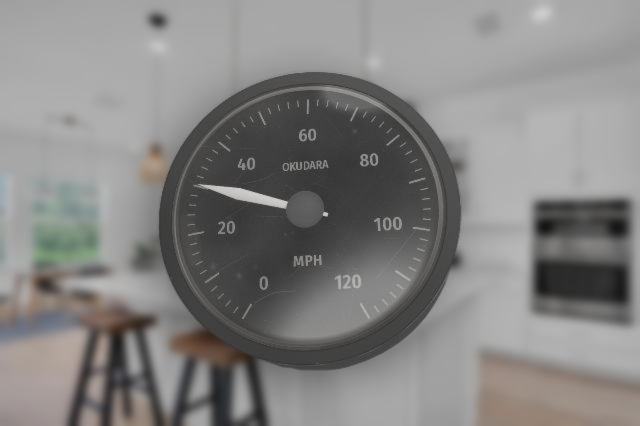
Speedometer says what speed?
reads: 30 mph
